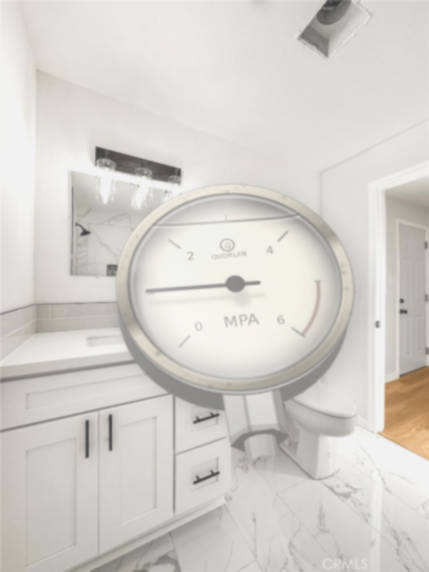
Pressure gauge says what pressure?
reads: 1 MPa
